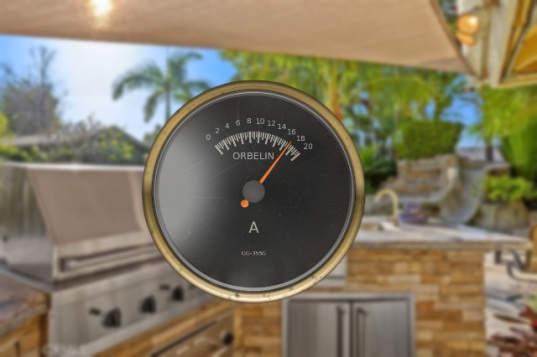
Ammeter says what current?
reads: 17 A
